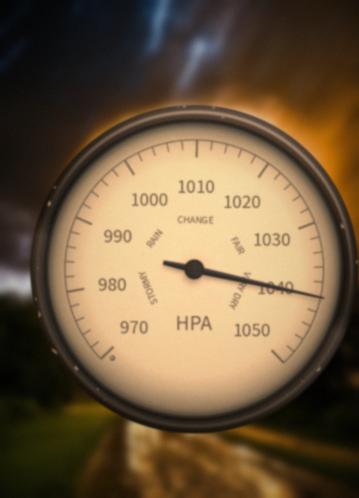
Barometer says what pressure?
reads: 1040 hPa
